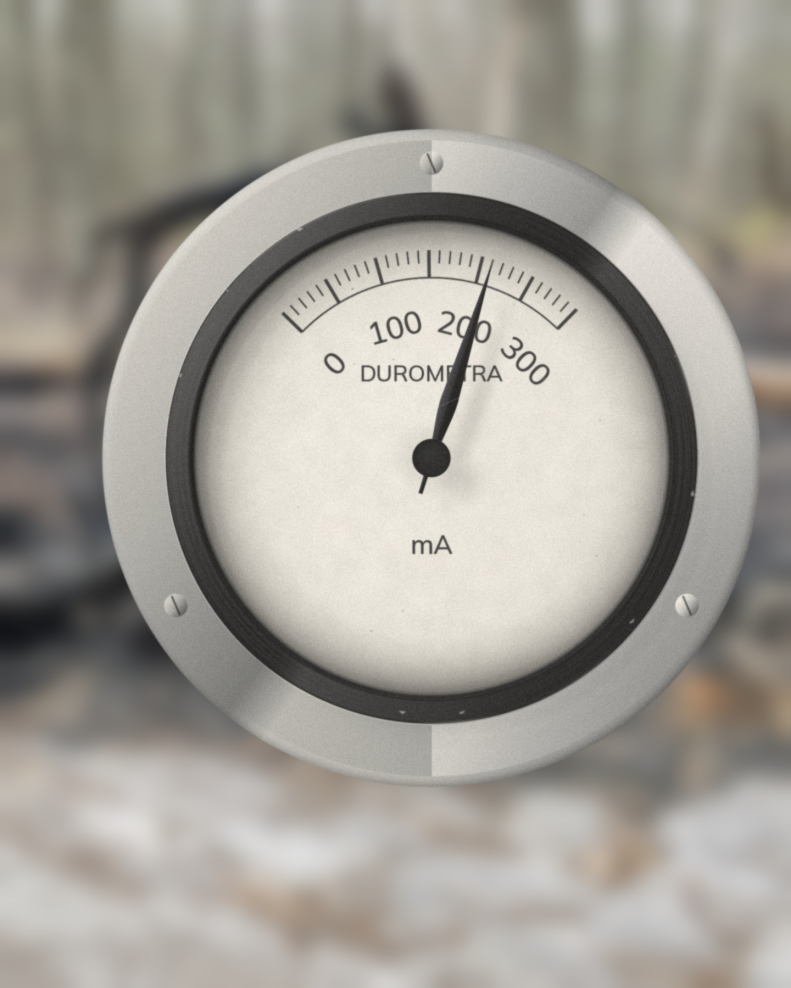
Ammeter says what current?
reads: 210 mA
